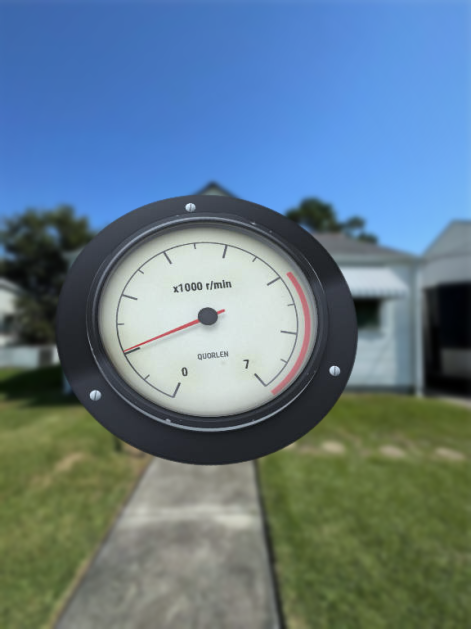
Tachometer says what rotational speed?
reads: 1000 rpm
